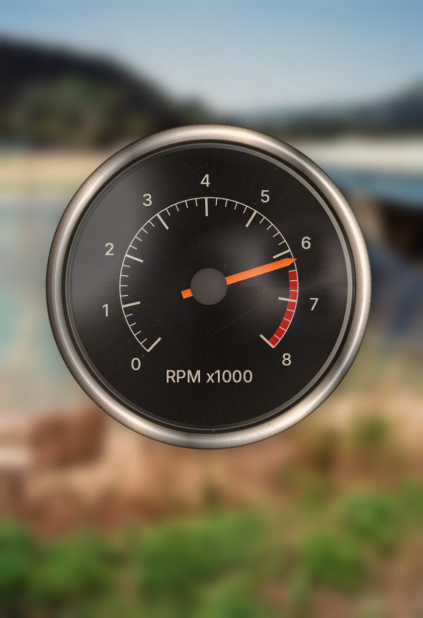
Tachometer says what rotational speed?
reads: 6200 rpm
